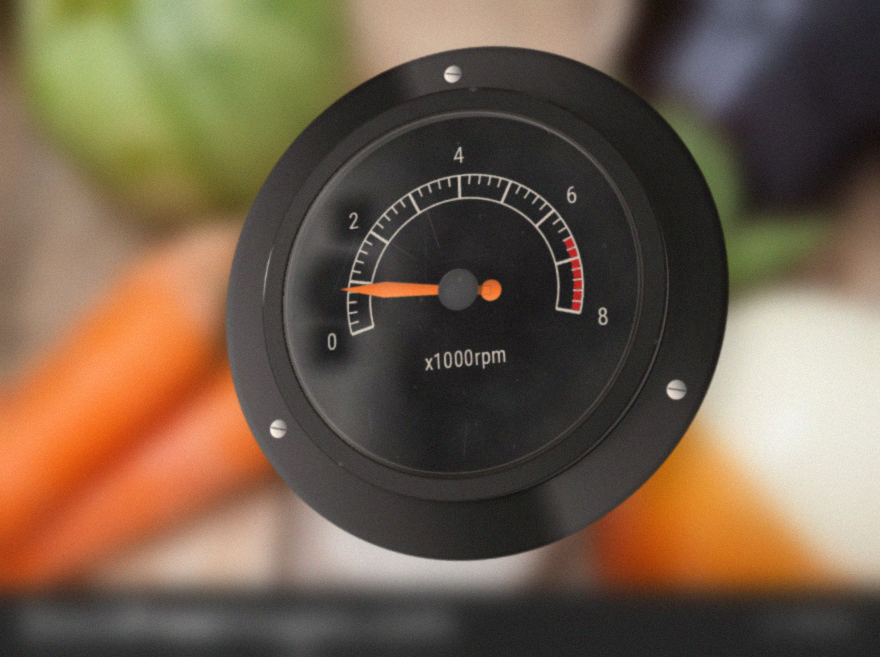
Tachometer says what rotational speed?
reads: 800 rpm
